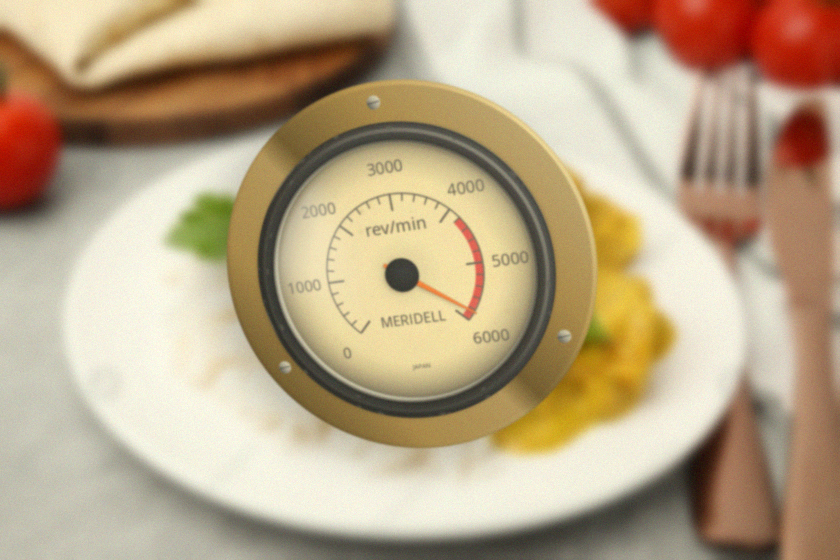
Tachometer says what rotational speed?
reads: 5800 rpm
